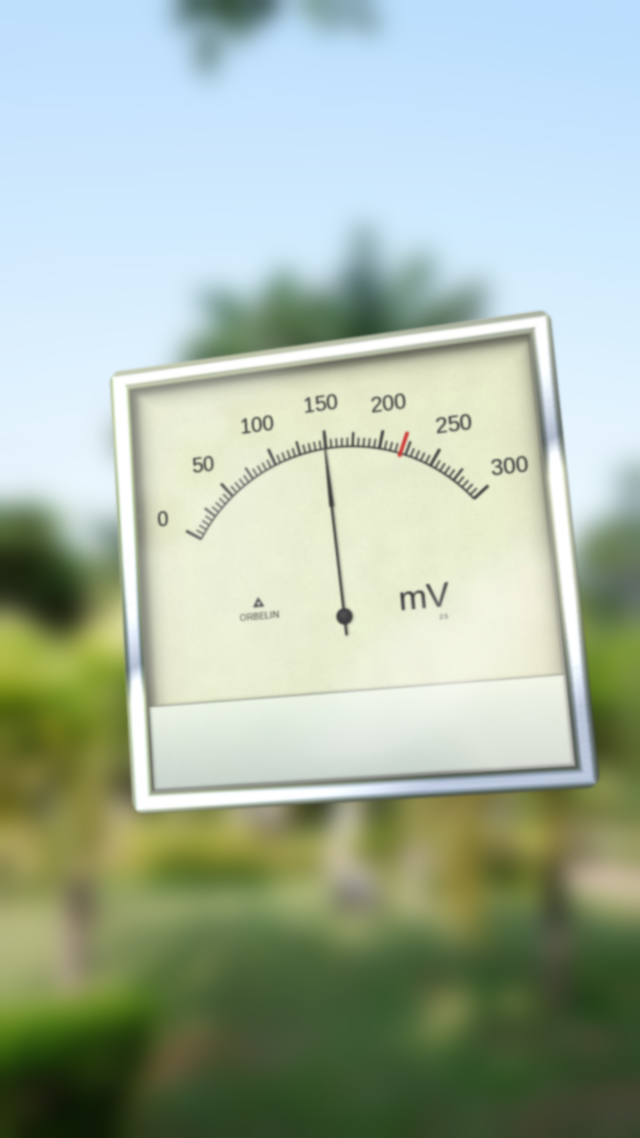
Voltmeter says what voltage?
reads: 150 mV
